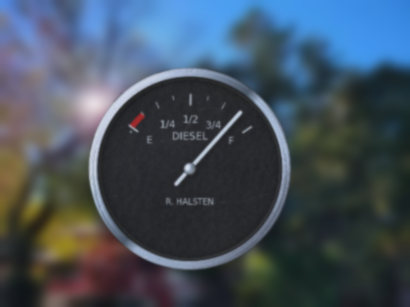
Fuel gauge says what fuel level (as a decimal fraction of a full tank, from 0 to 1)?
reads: 0.875
